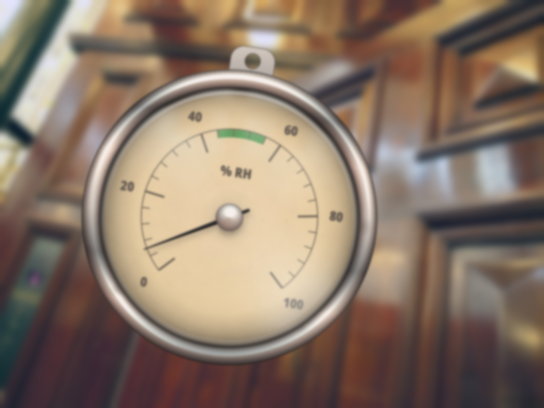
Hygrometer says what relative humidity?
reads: 6 %
